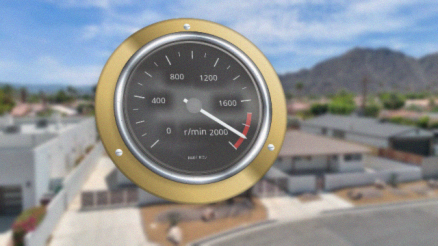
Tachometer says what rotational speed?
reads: 1900 rpm
